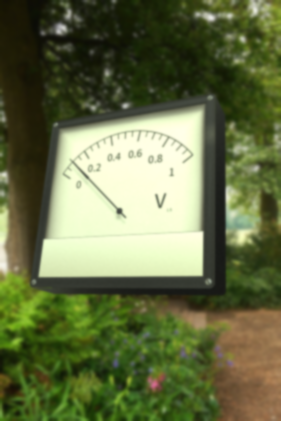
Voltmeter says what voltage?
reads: 0.1 V
